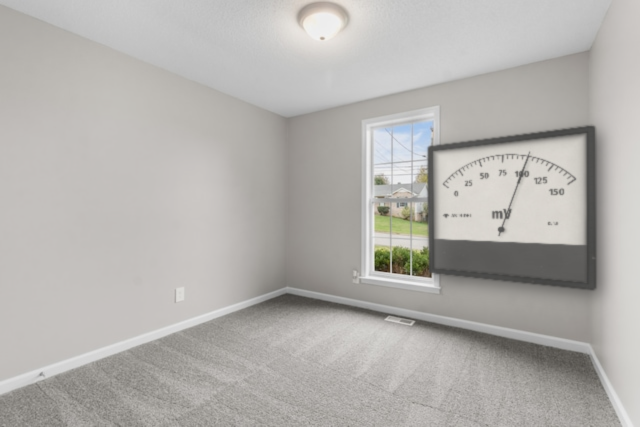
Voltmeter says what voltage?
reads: 100 mV
